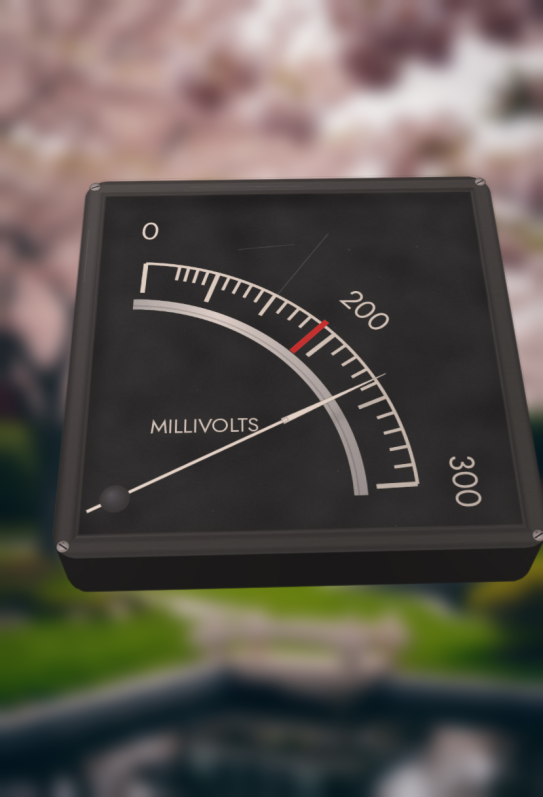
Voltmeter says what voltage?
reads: 240 mV
